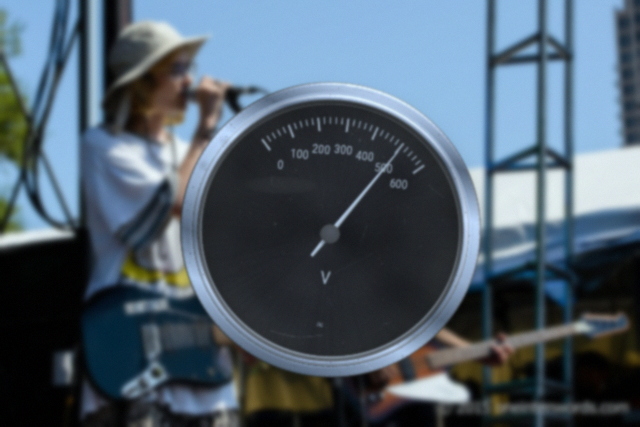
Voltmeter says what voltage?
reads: 500 V
